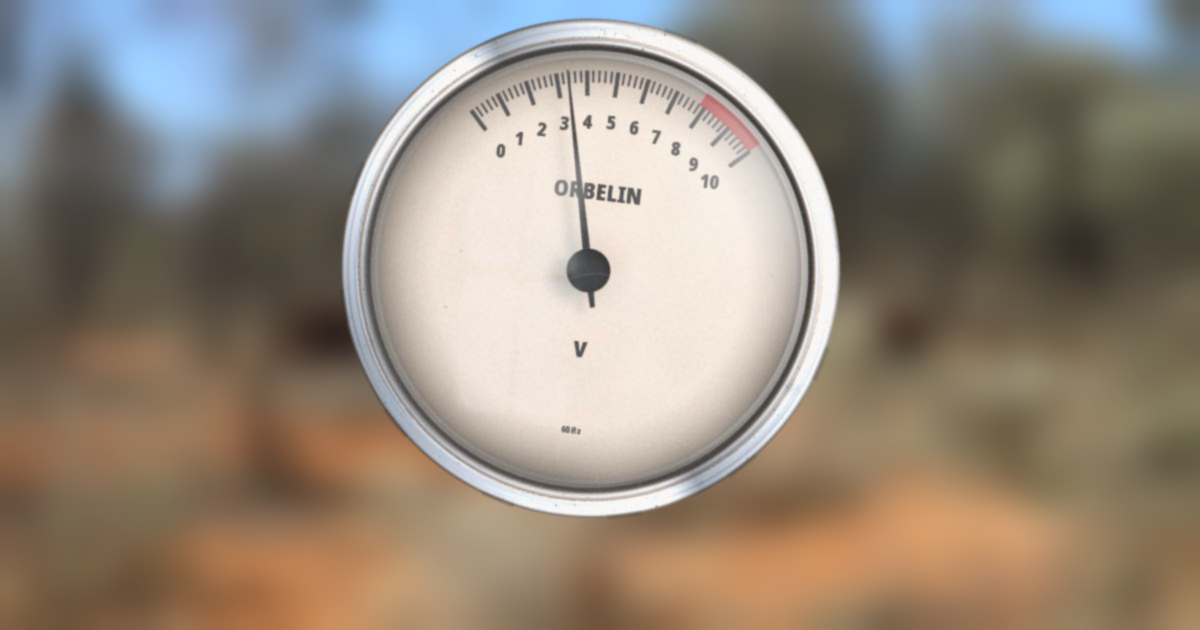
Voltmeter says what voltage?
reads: 3.4 V
